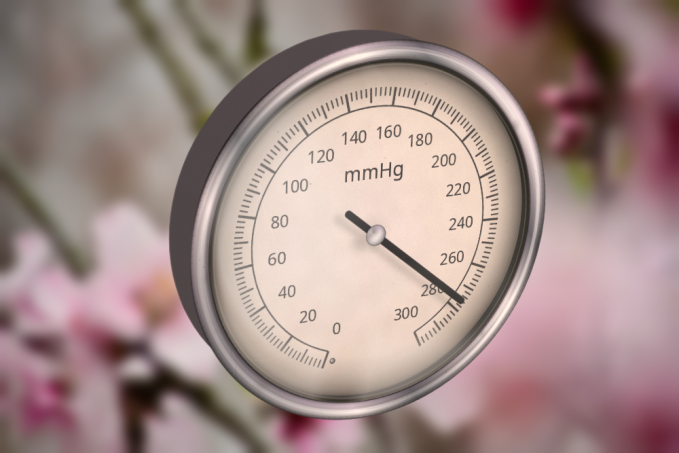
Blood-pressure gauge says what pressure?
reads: 276 mmHg
